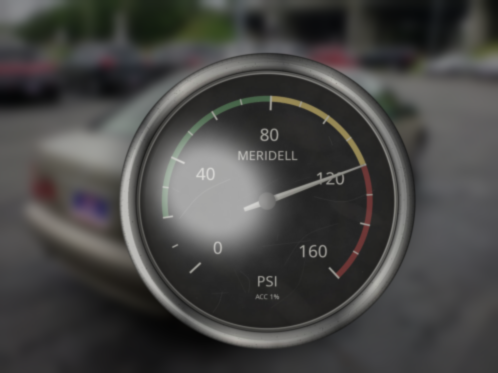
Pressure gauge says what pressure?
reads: 120 psi
